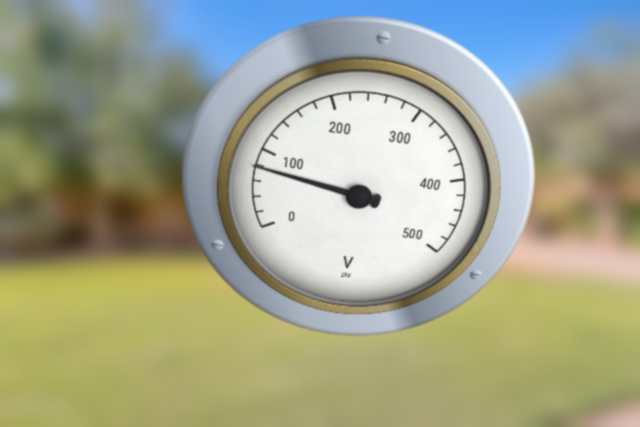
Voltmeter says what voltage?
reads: 80 V
